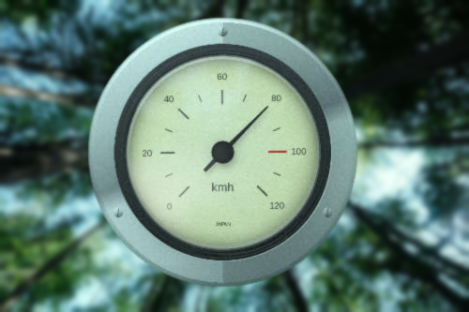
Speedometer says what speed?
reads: 80 km/h
